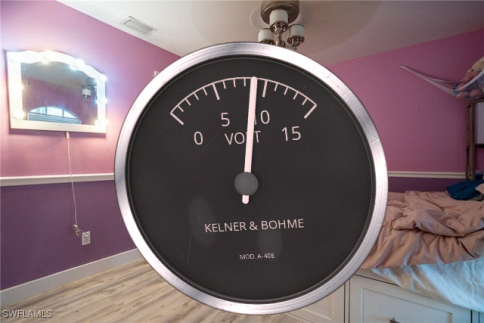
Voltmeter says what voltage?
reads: 9 V
